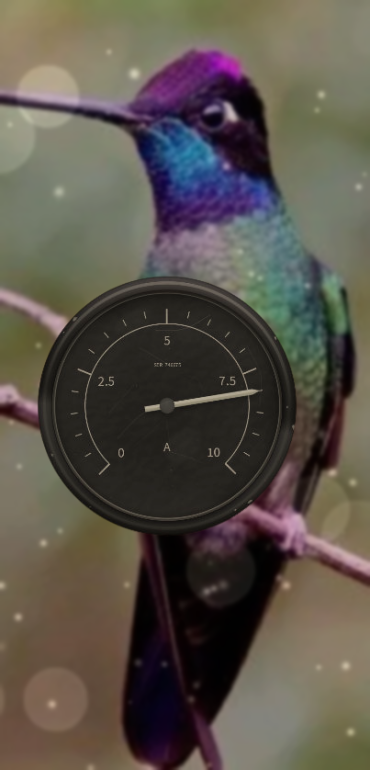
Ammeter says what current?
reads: 8 A
